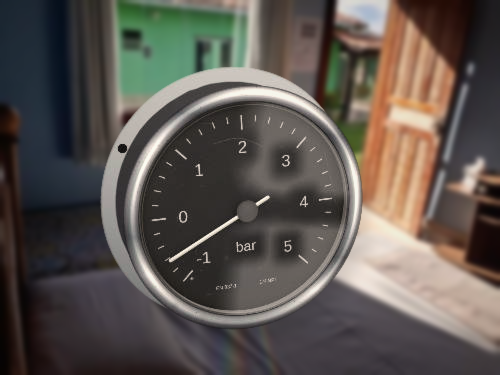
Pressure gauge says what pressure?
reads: -0.6 bar
